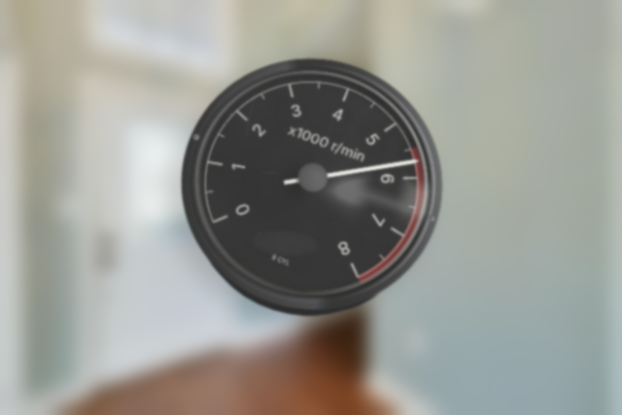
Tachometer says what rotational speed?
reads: 5750 rpm
